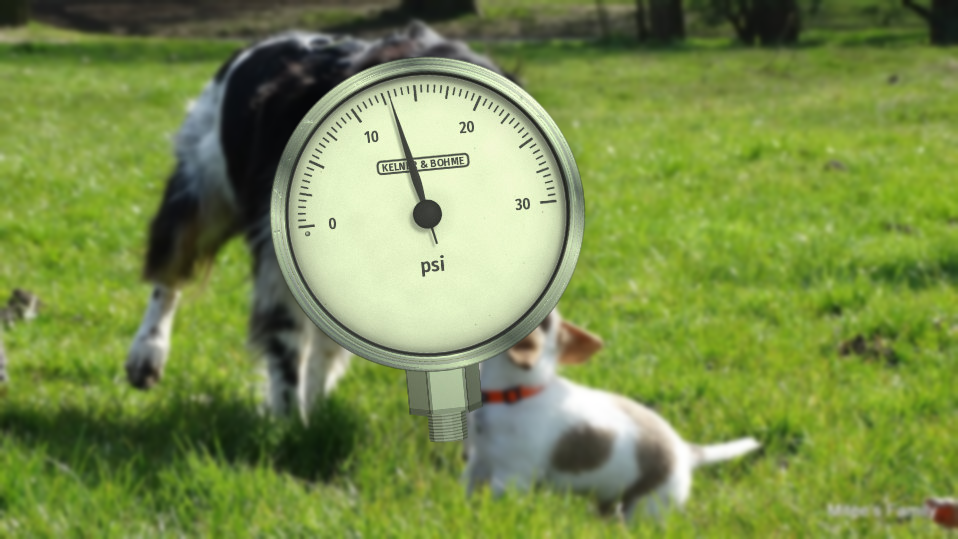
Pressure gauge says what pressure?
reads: 13 psi
